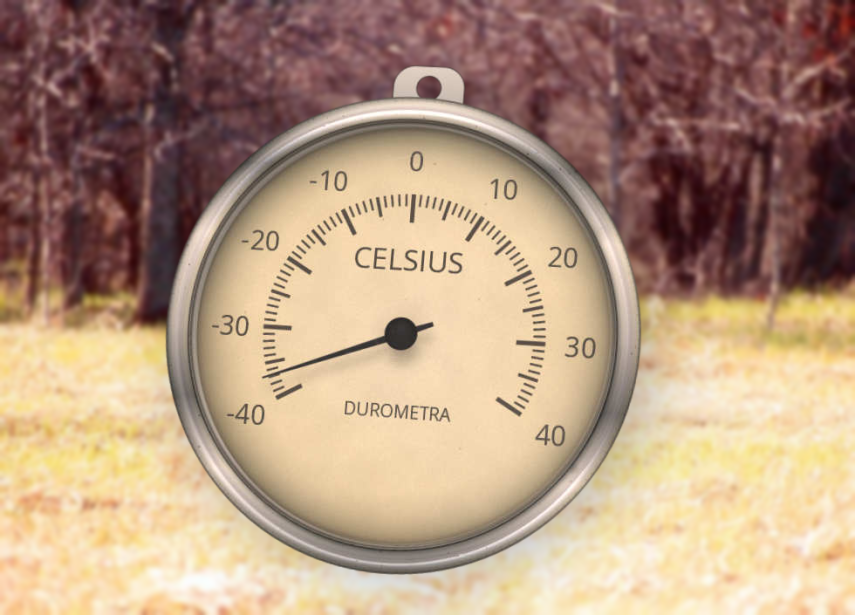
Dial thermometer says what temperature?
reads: -37 °C
